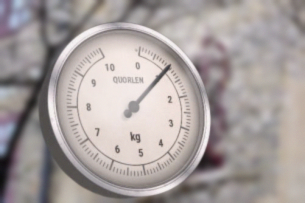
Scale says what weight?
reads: 1 kg
